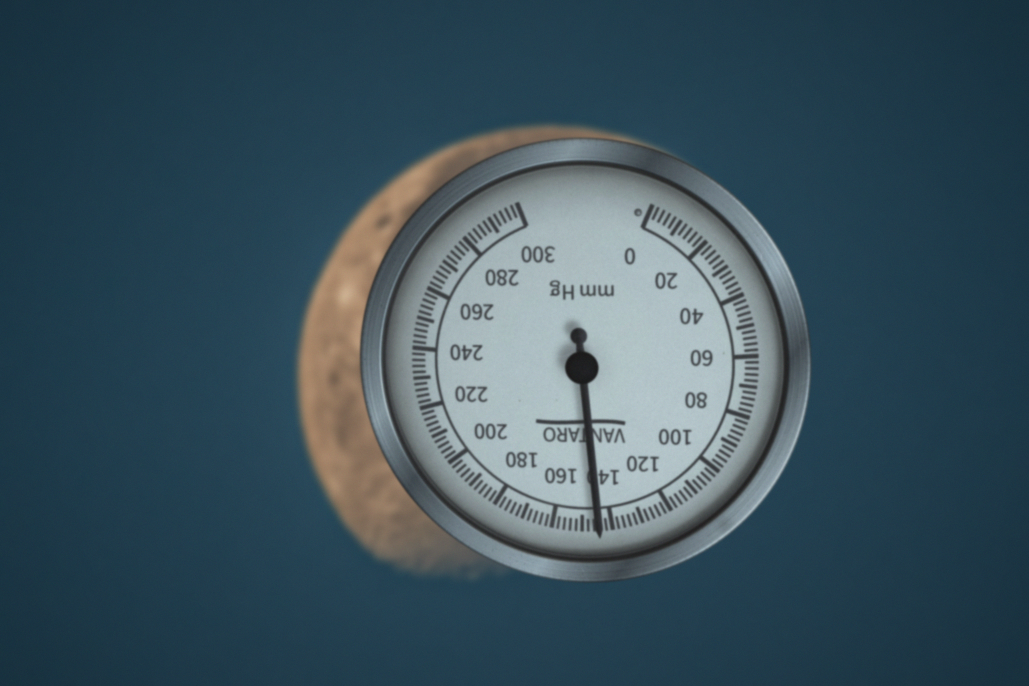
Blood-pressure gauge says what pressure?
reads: 144 mmHg
